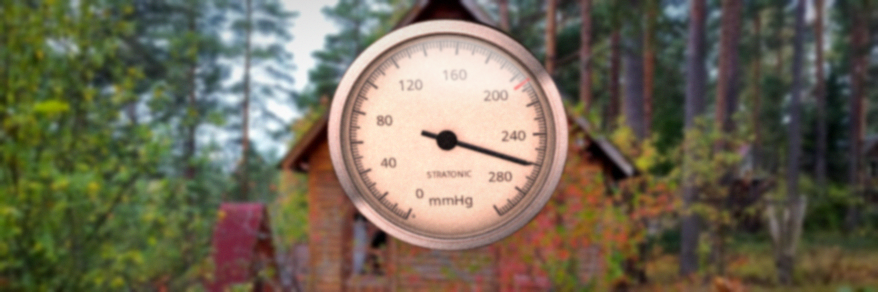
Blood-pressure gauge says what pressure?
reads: 260 mmHg
